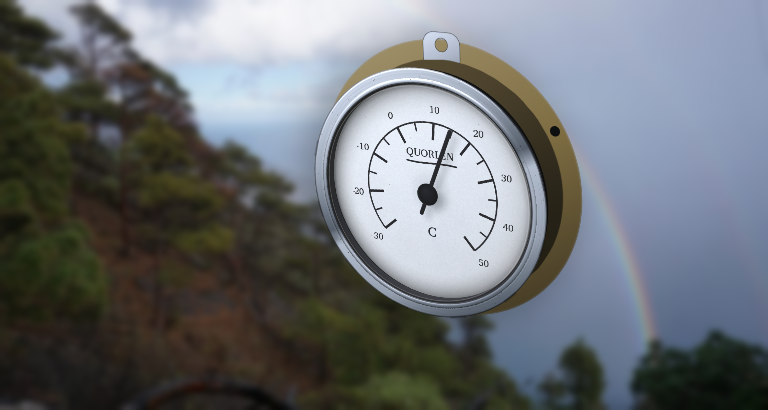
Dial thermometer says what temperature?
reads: 15 °C
